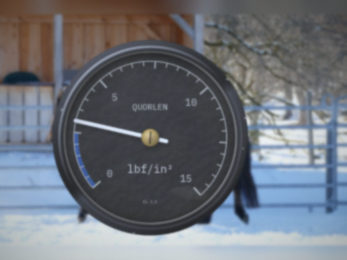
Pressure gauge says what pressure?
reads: 3 psi
